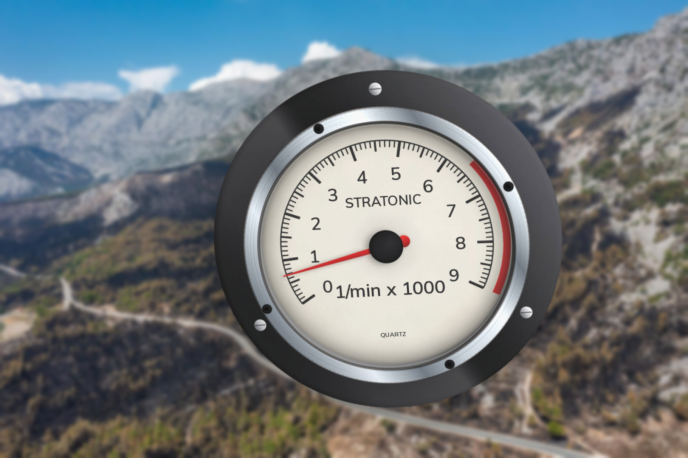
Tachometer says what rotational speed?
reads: 700 rpm
